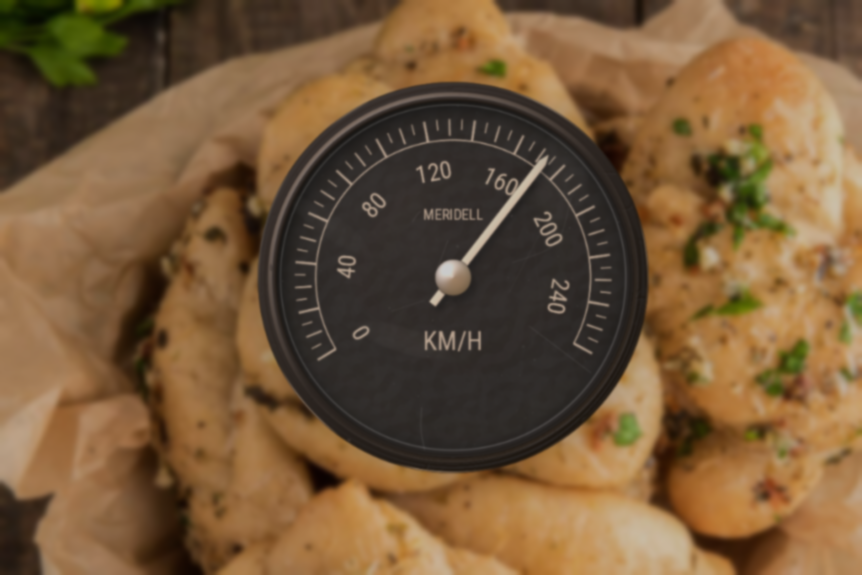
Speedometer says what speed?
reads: 172.5 km/h
